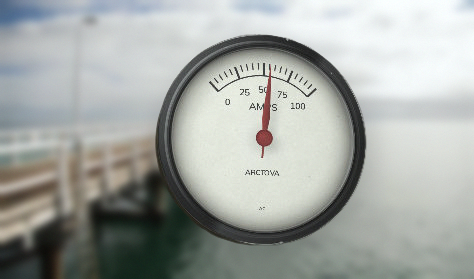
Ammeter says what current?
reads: 55 A
